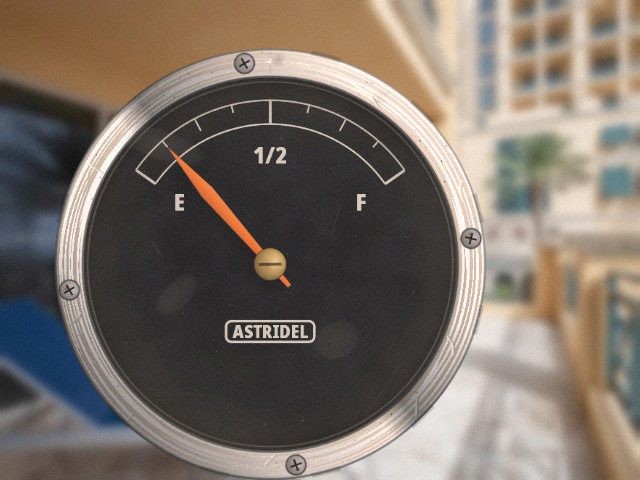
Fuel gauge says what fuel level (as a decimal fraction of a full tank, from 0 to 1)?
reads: 0.125
